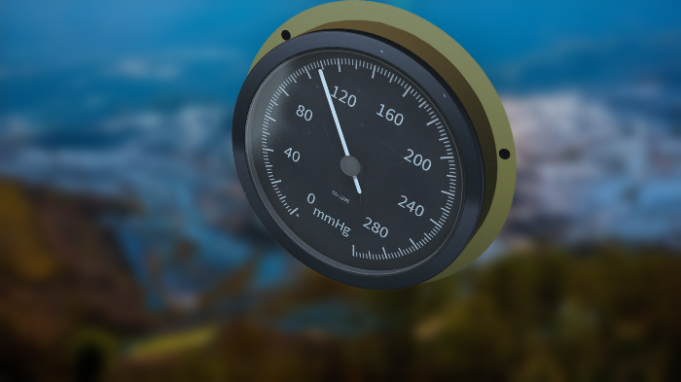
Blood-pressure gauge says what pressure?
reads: 110 mmHg
